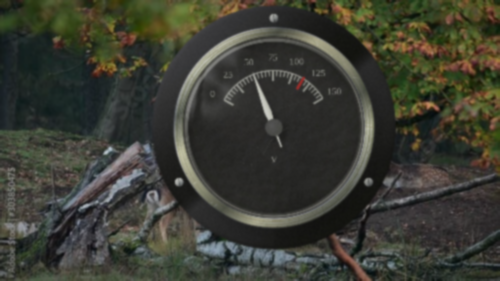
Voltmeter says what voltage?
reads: 50 V
